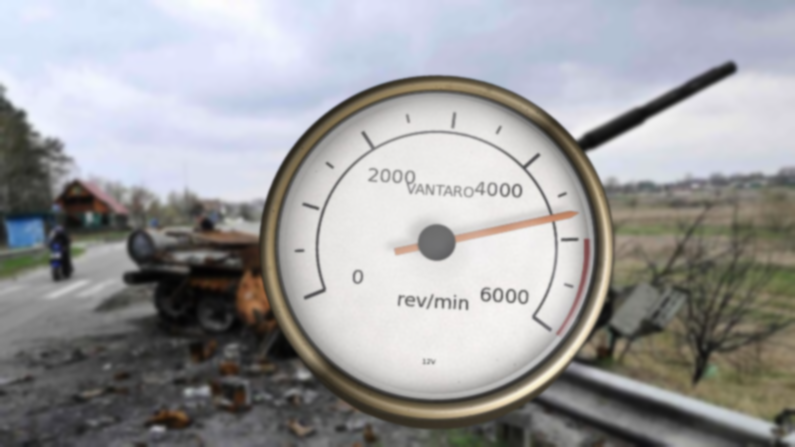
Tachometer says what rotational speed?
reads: 4750 rpm
